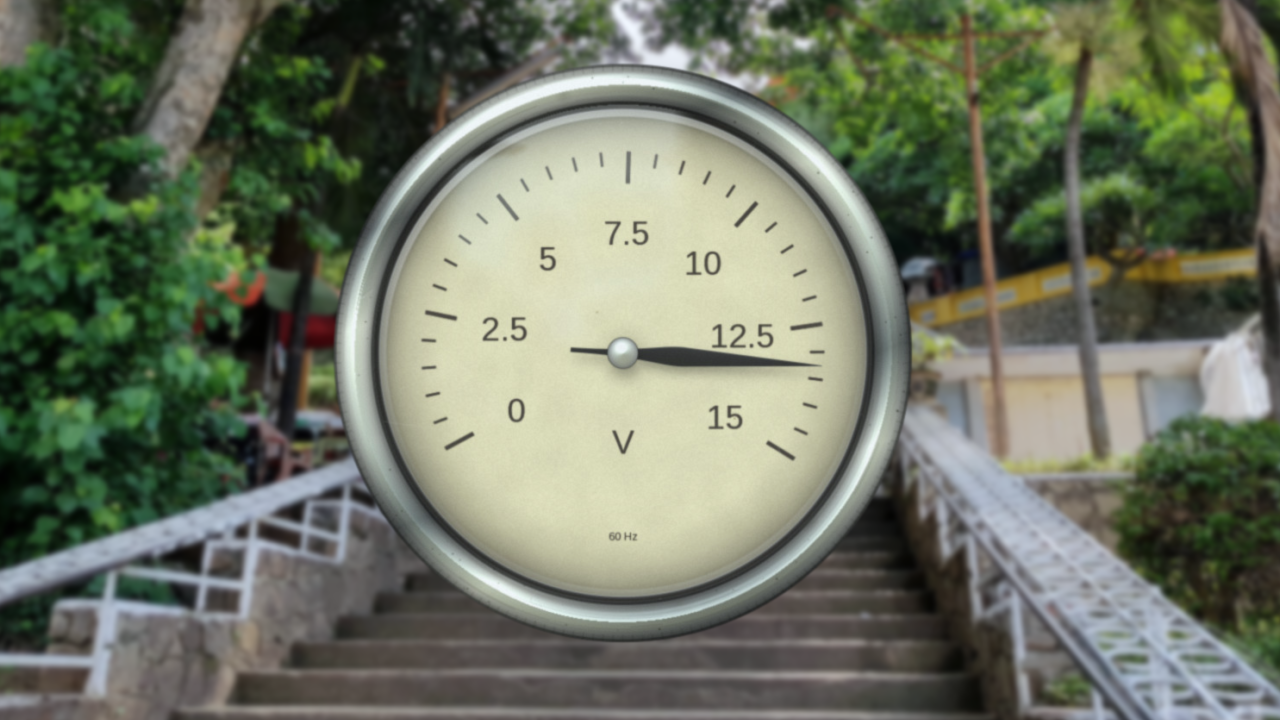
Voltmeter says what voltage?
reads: 13.25 V
